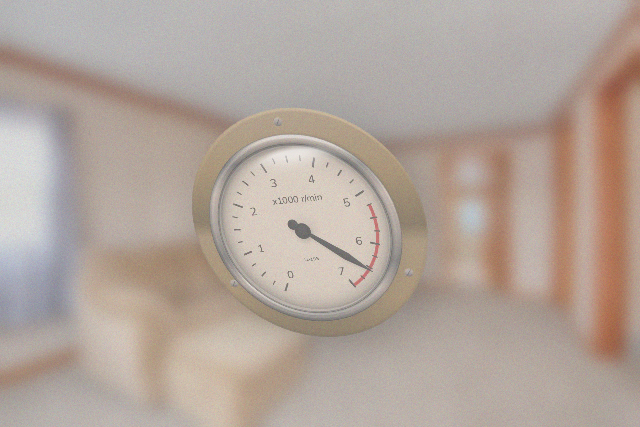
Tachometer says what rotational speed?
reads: 6500 rpm
